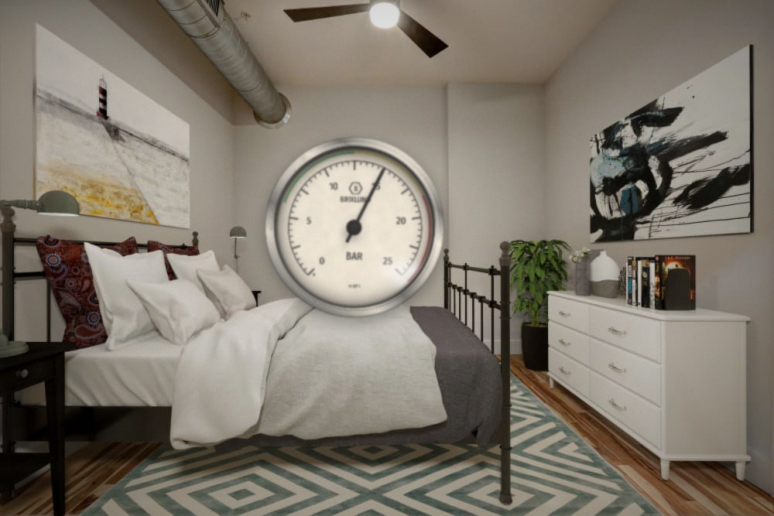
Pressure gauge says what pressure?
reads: 15 bar
